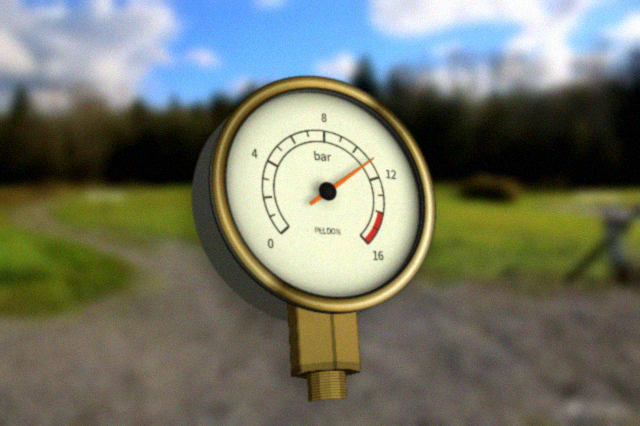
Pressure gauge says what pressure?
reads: 11 bar
